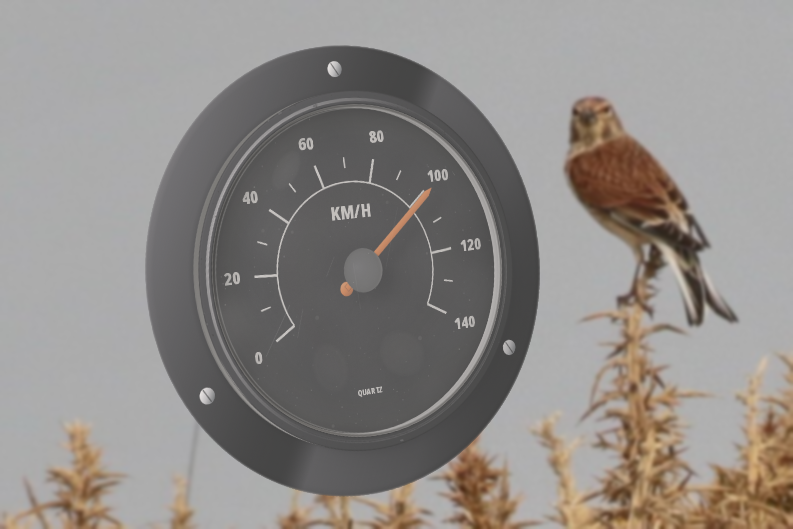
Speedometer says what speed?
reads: 100 km/h
